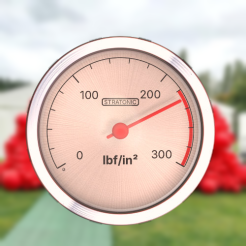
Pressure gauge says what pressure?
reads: 230 psi
